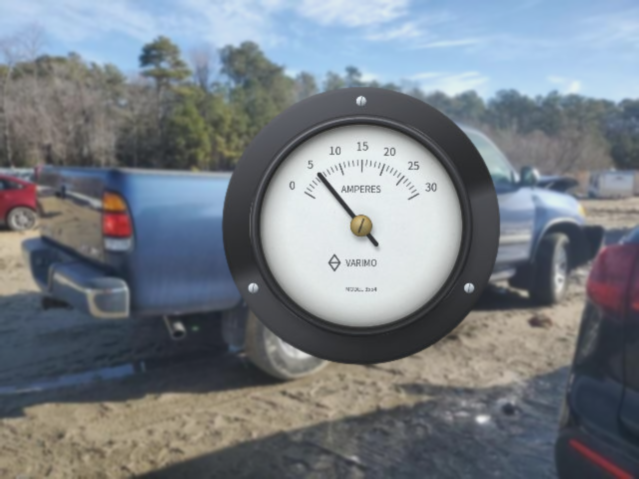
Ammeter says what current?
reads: 5 A
